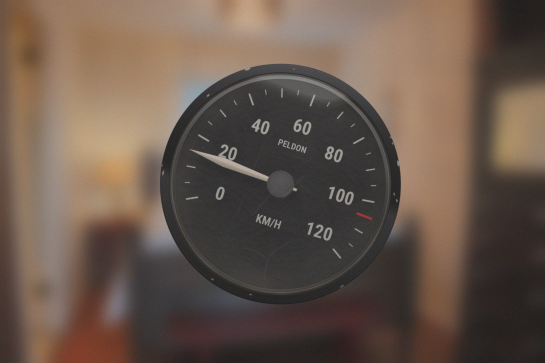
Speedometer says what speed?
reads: 15 km/h
